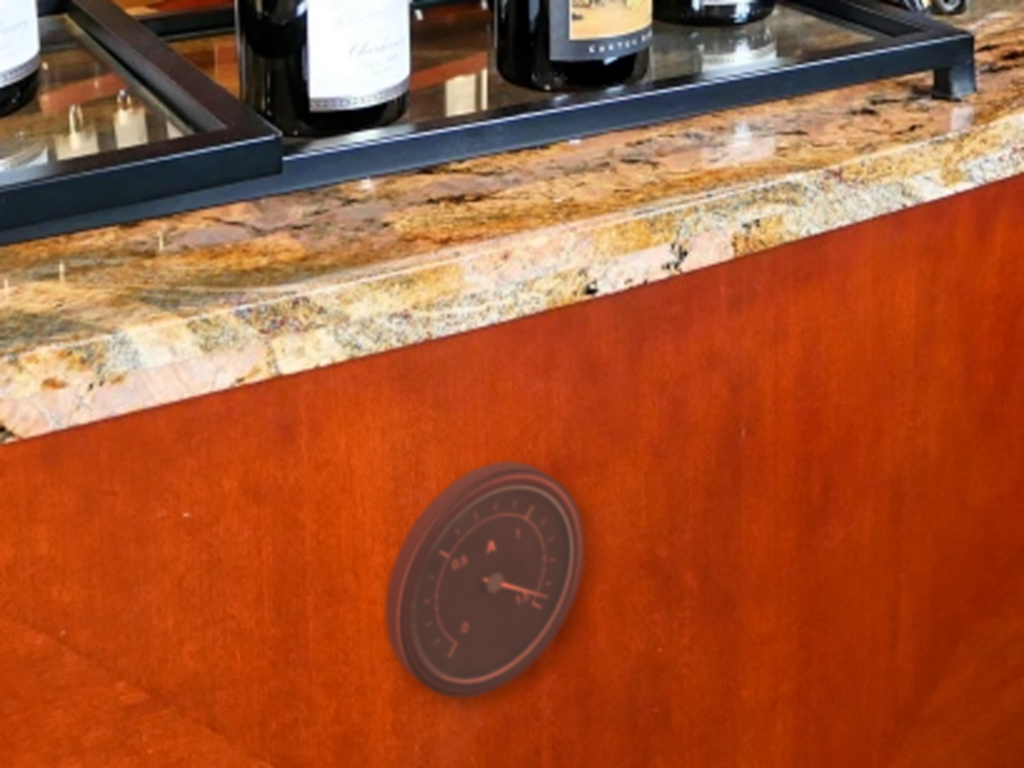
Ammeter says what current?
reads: 1.45 A
